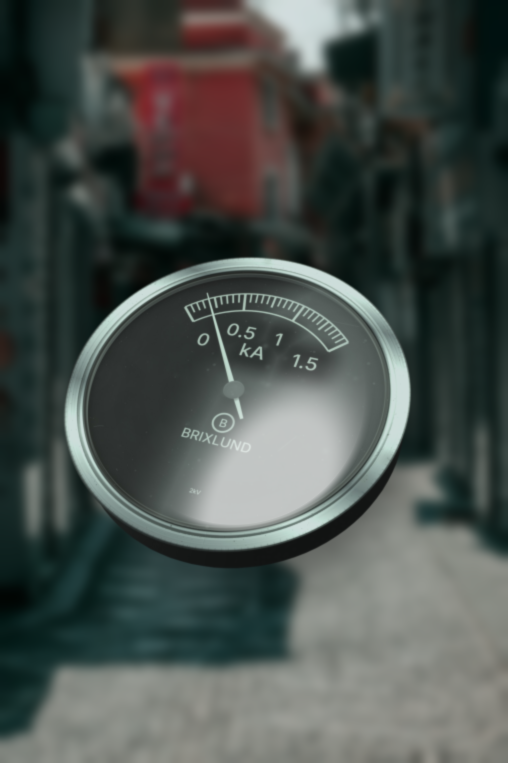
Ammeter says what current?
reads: 0.2 kA
